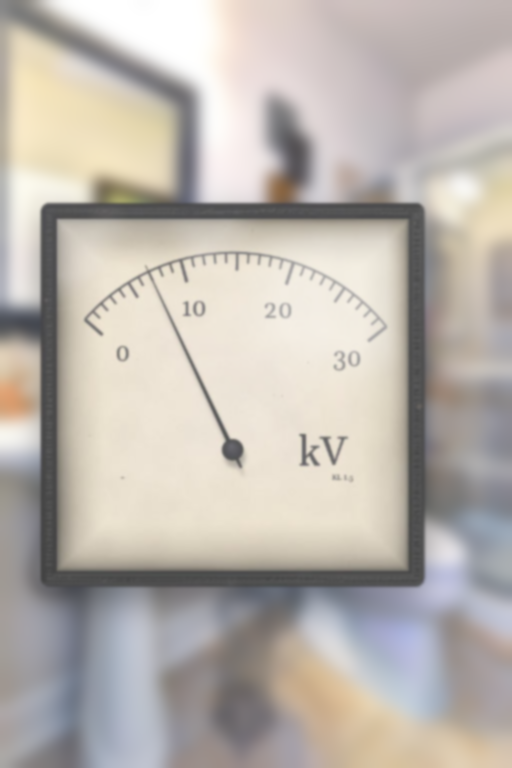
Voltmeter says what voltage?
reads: 7 kV
